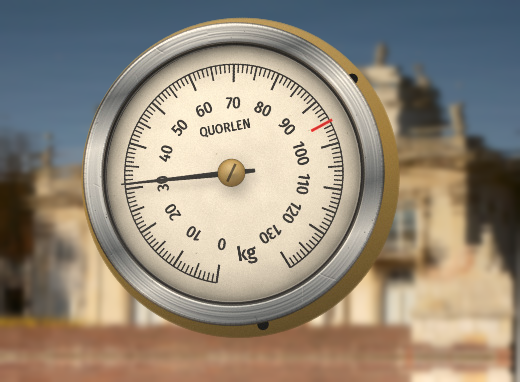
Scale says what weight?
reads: 31 kg
